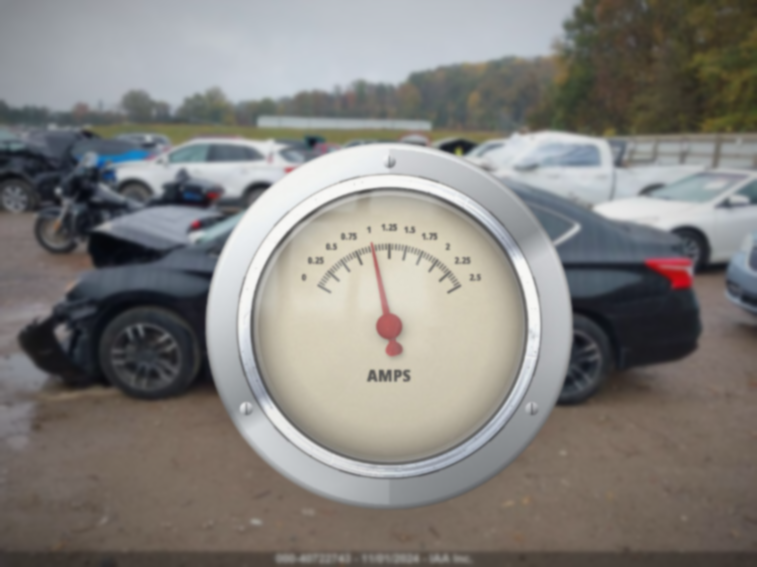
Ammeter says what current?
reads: 1 A
